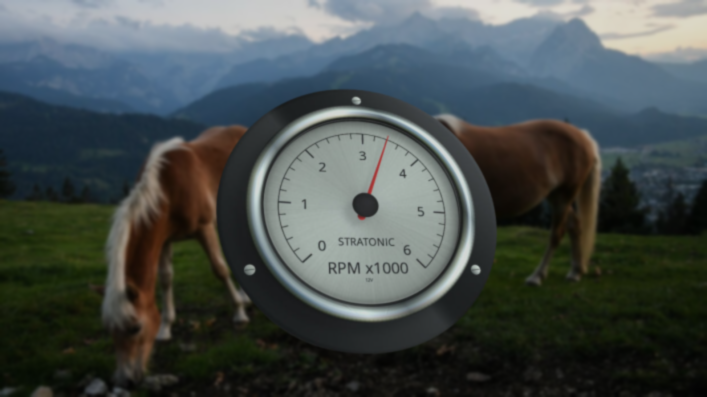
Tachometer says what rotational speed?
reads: 3400 rpm
